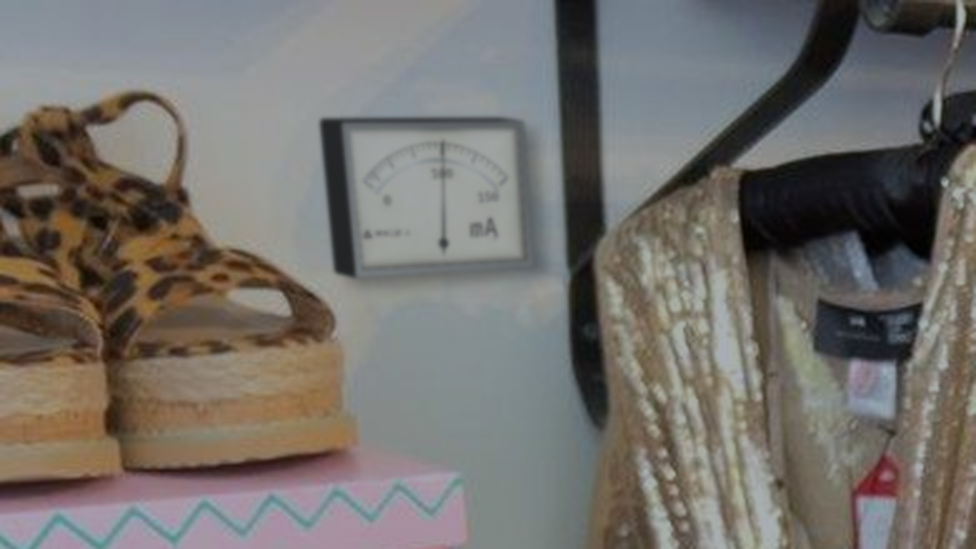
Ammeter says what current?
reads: 100 mA
